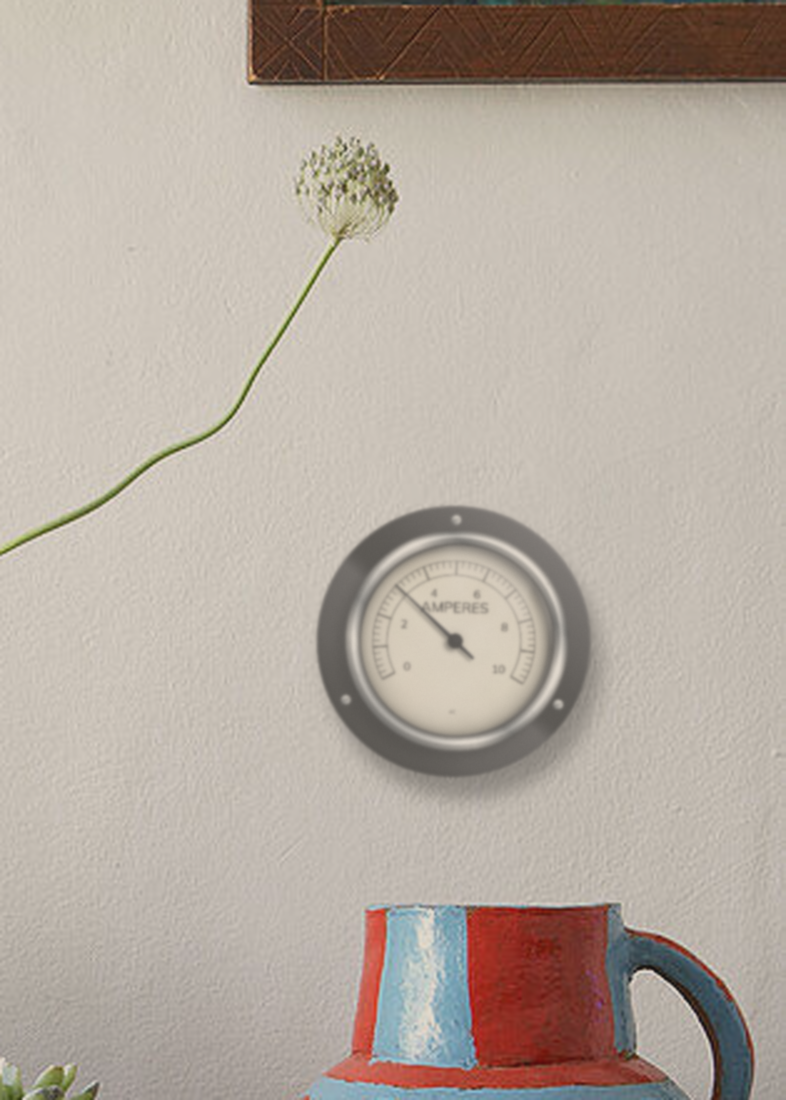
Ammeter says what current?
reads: 3 A
